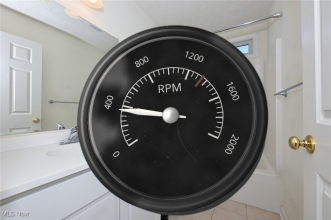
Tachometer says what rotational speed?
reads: 350 rpm
